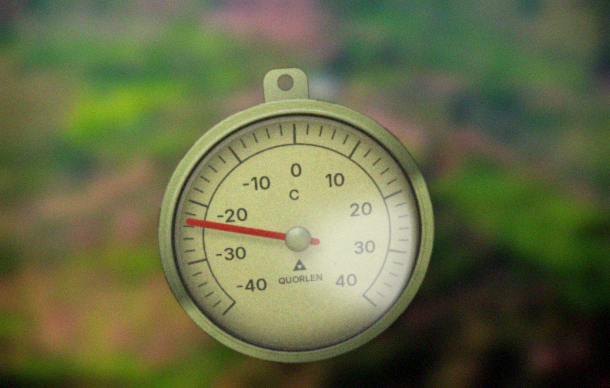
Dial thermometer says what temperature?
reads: -23 °C
